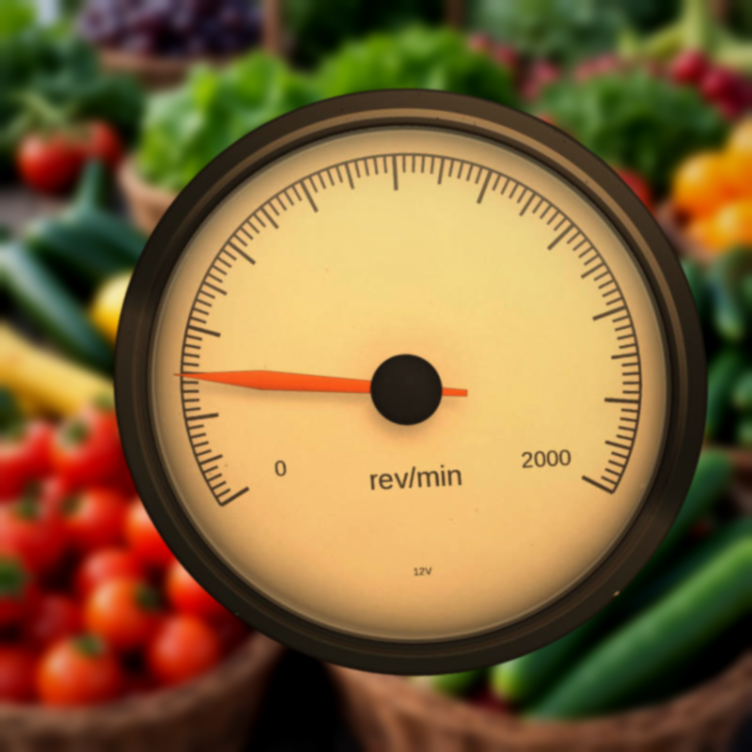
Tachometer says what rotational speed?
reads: 300 rpm
